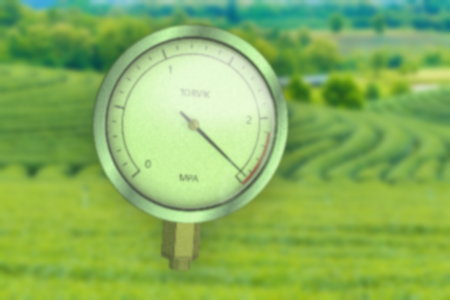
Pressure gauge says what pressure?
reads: 2.45 MPa
